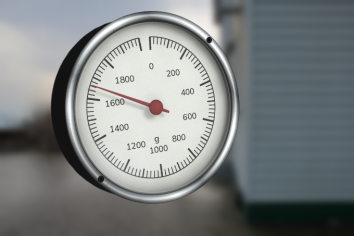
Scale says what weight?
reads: 1660 g
